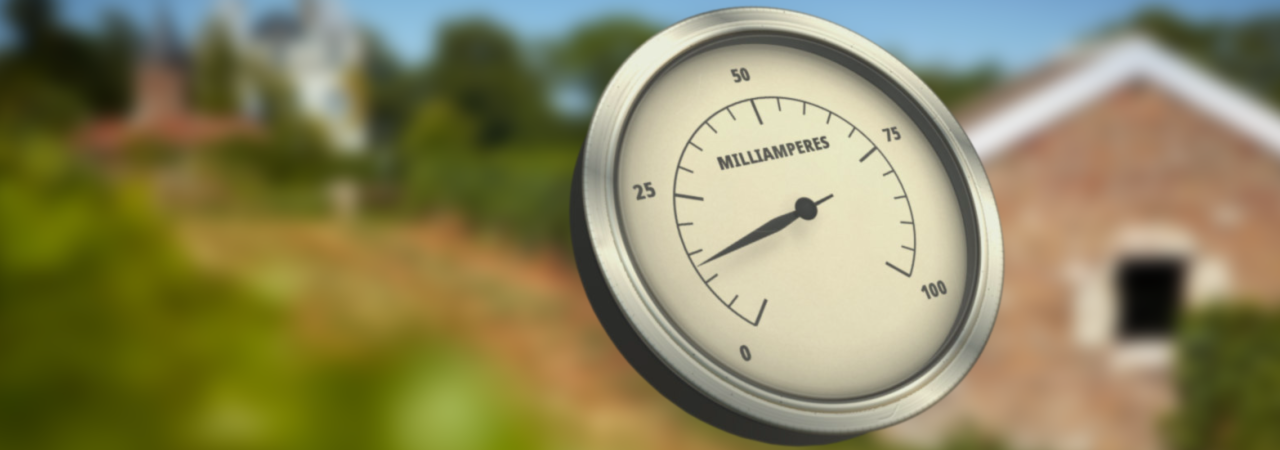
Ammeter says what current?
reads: 12.5 mA
